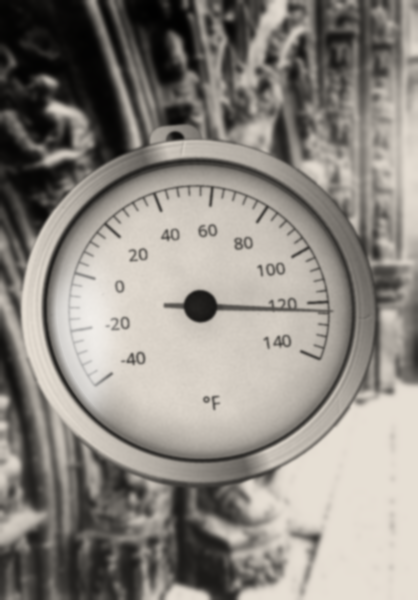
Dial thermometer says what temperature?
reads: 124 °F
